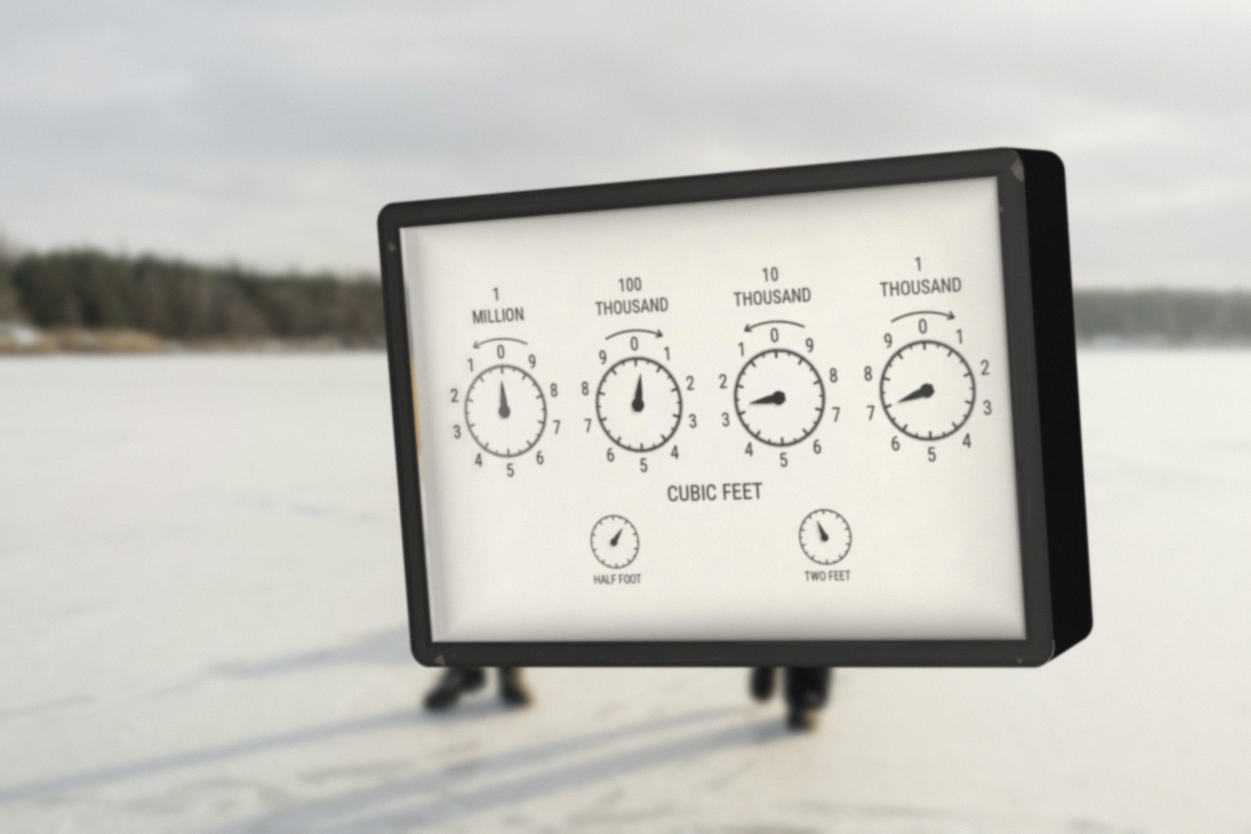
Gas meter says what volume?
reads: 2700 ft³
